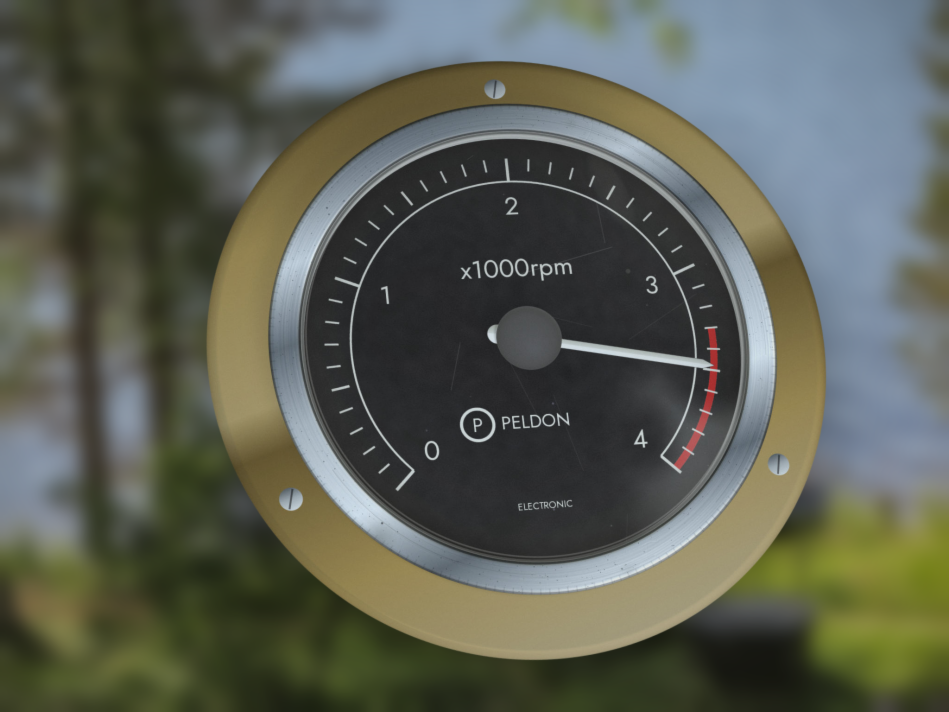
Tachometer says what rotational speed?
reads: 3500 rpm
